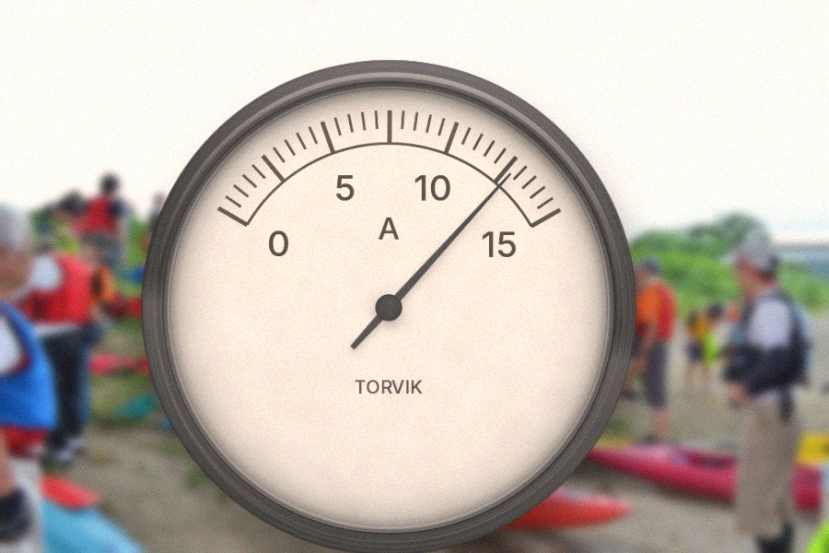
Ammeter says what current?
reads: 12.75 A
